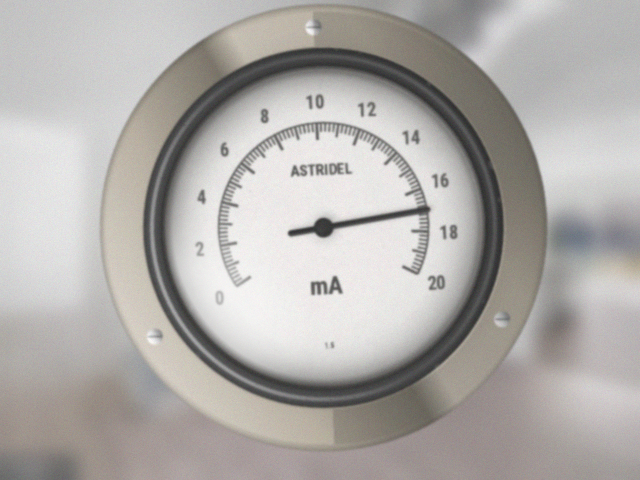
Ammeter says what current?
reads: 17 mA
